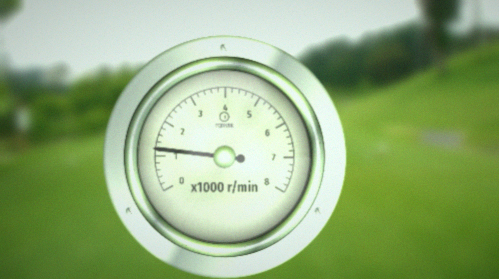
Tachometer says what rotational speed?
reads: 1200 rpm
